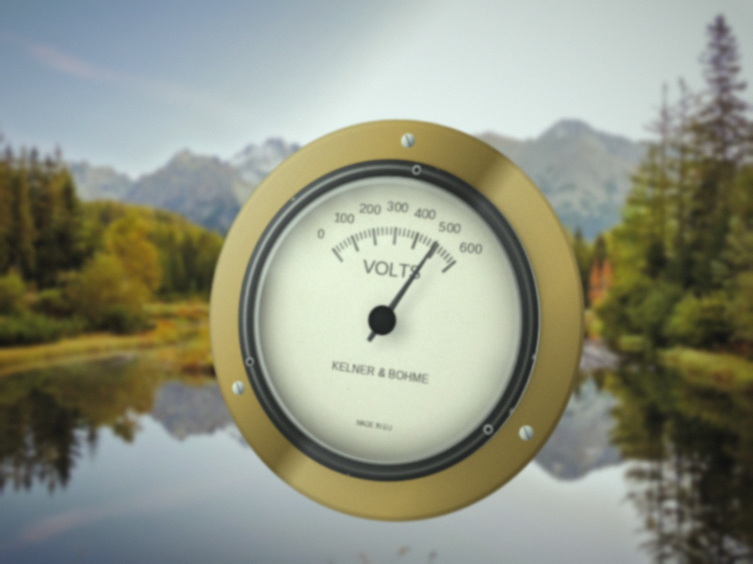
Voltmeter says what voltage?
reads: 500 V
